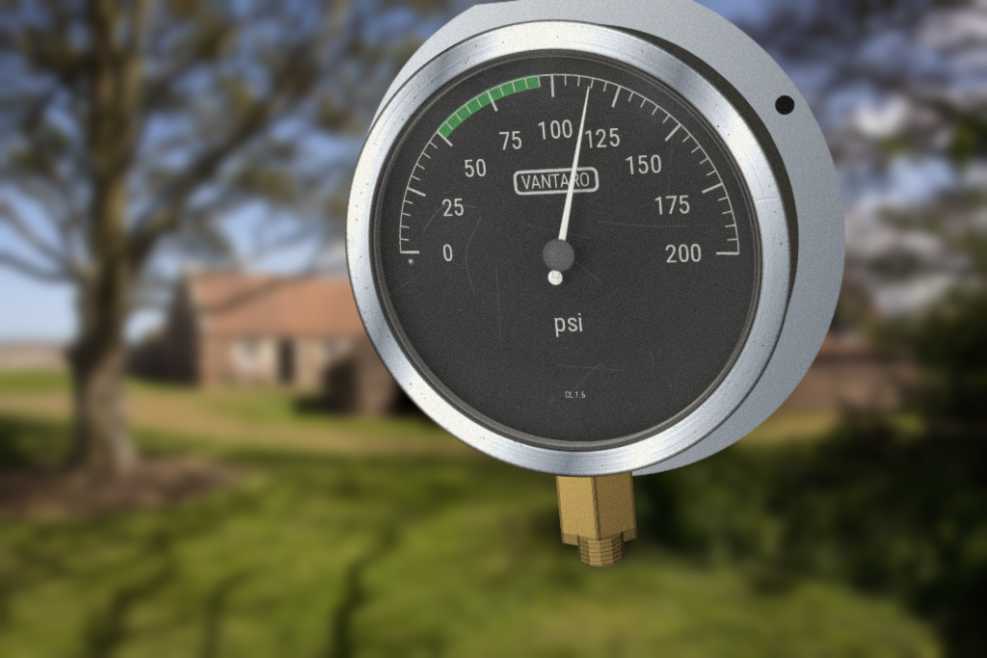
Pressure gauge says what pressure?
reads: 115 psi
